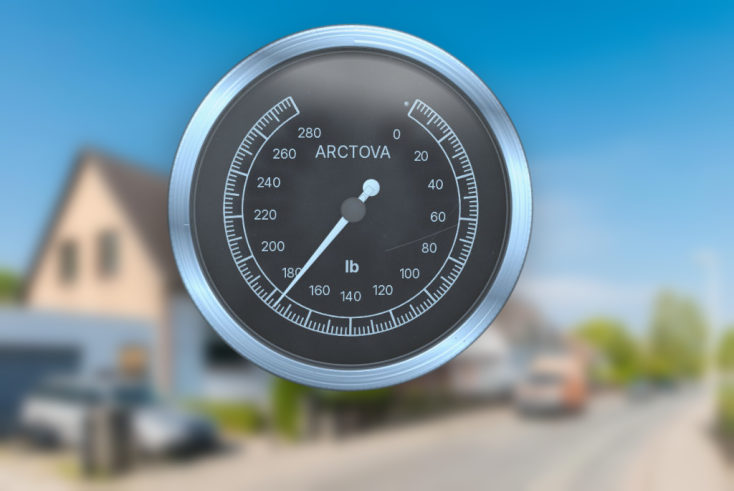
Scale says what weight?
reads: 176 lb
